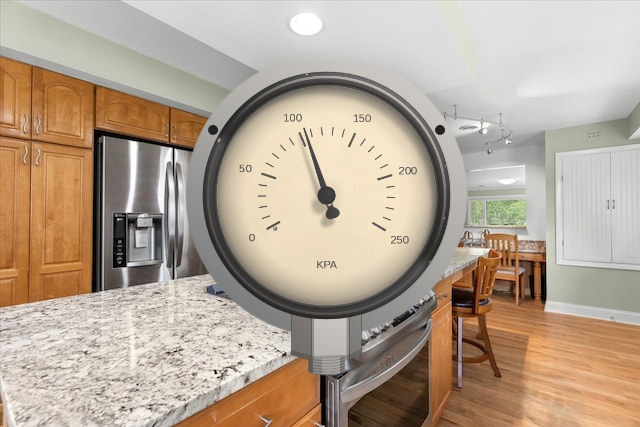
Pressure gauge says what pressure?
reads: 105 kPa
